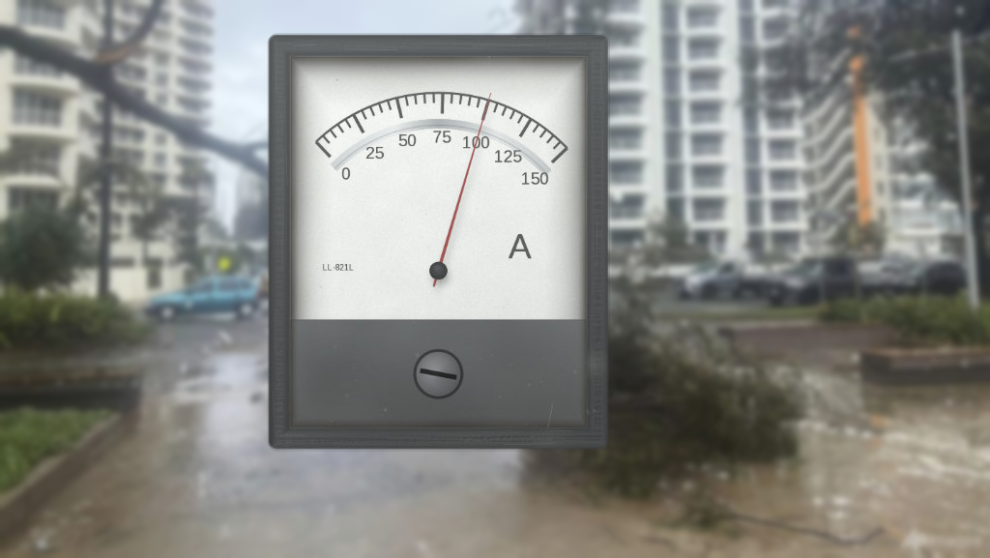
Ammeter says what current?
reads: 100 A
